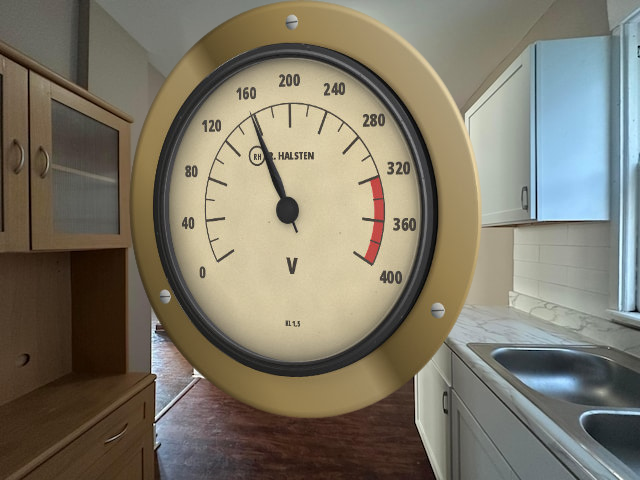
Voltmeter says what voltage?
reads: 160 V
